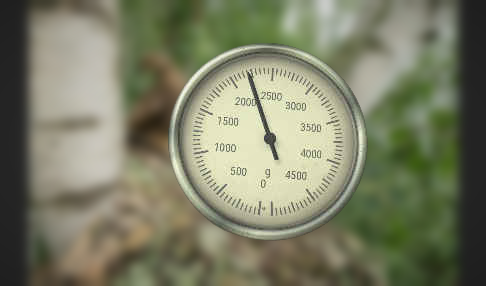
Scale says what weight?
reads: 2200 g
